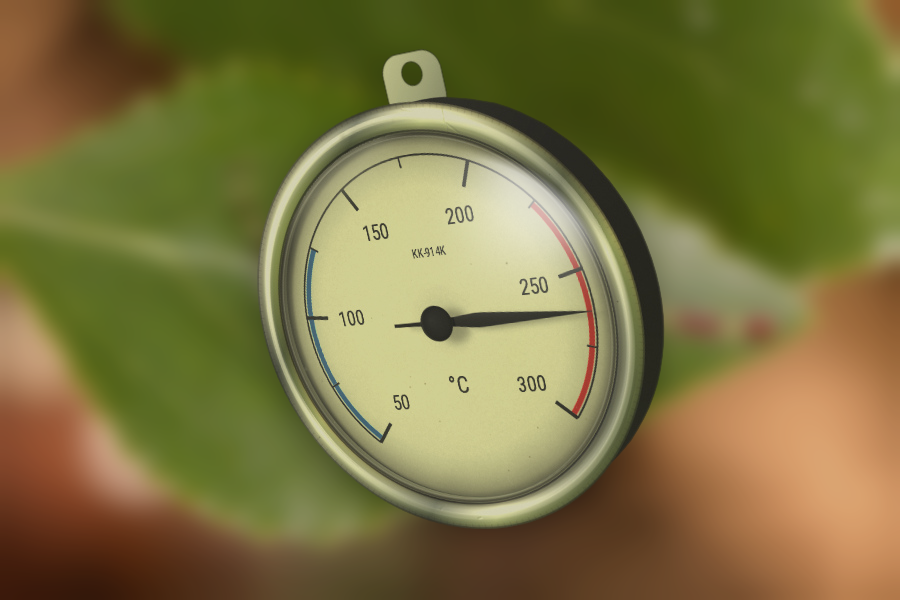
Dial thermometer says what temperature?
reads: 262.5 °C
